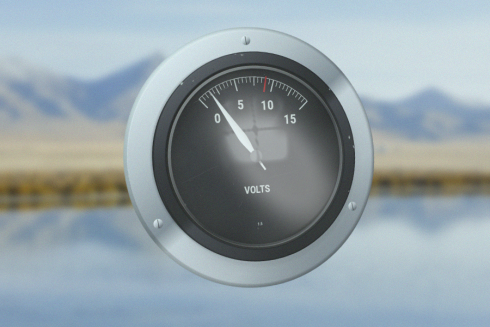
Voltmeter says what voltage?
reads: 1.5 V
